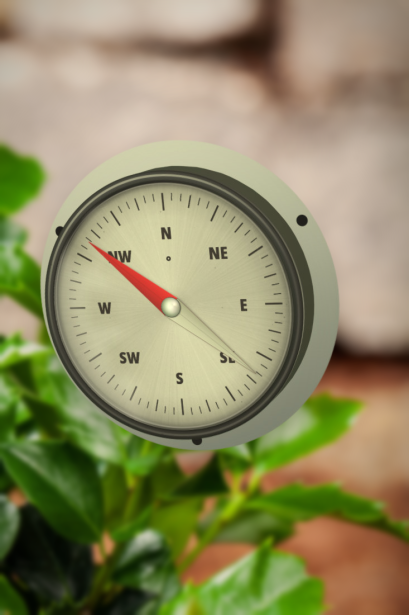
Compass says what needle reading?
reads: 310 °
